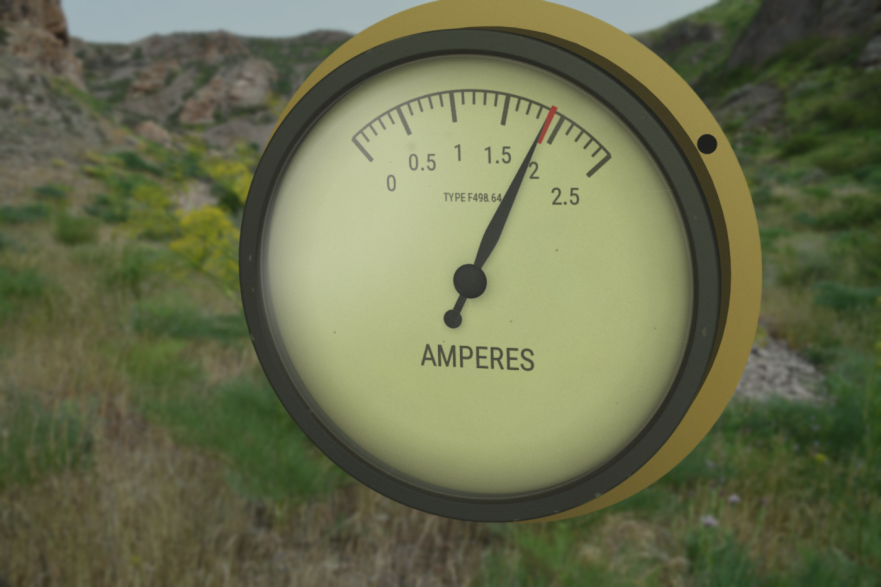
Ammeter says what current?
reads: 1.9 A
